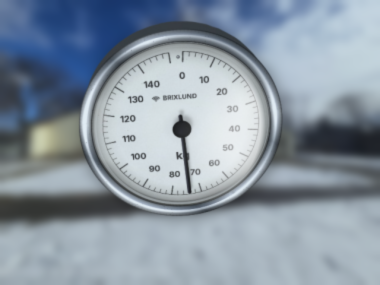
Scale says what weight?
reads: 74 kg
